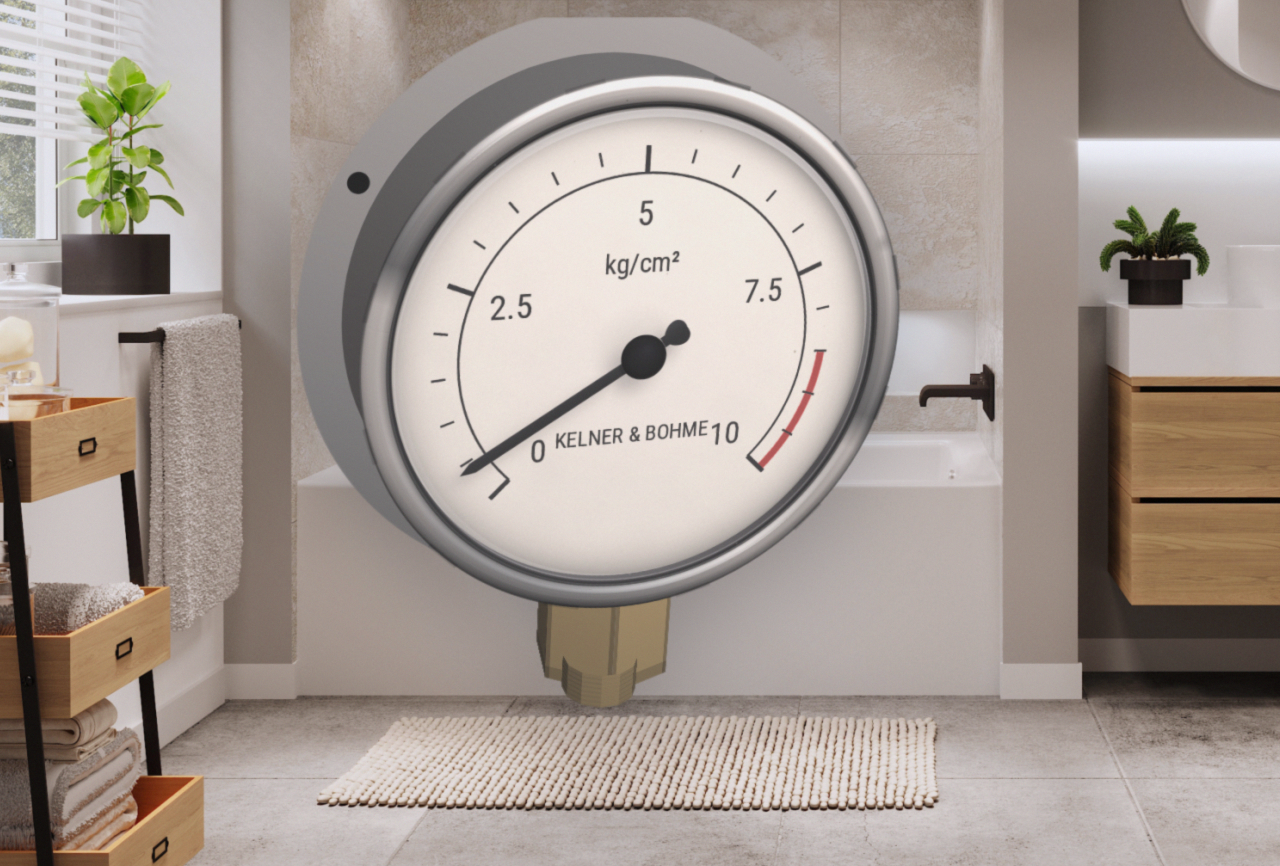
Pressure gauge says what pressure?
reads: 0.5 kg/cm²
